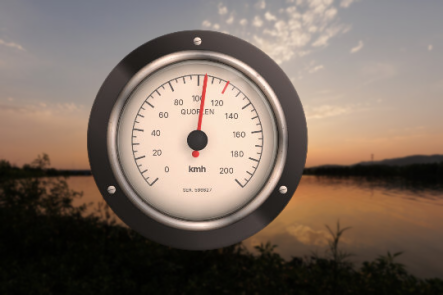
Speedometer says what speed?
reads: 105 km/h
